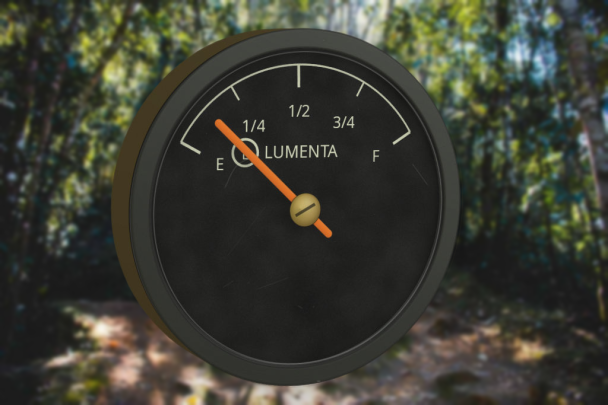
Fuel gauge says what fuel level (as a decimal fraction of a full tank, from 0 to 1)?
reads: 0.125
